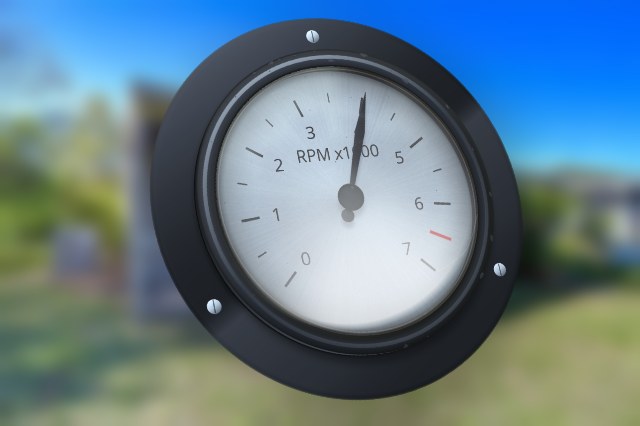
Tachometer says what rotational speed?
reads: 4000 rpm
